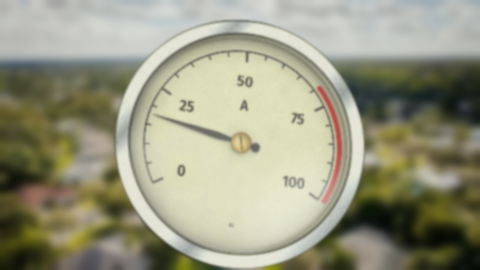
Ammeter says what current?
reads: 17.5 A
